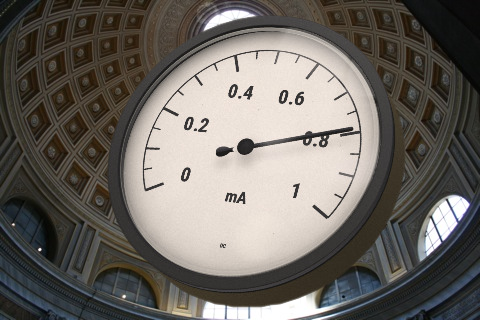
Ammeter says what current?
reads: 0.8 mA
